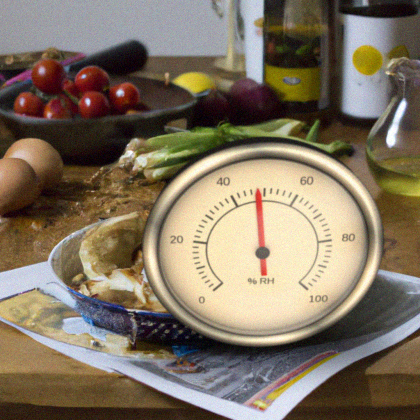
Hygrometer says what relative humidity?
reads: 48 %
